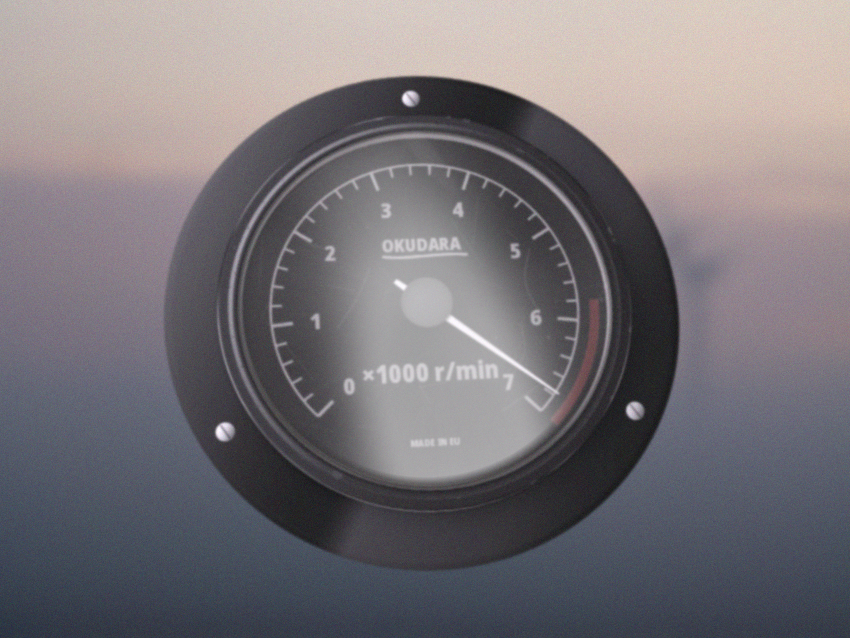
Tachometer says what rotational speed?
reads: 6800 rpm
